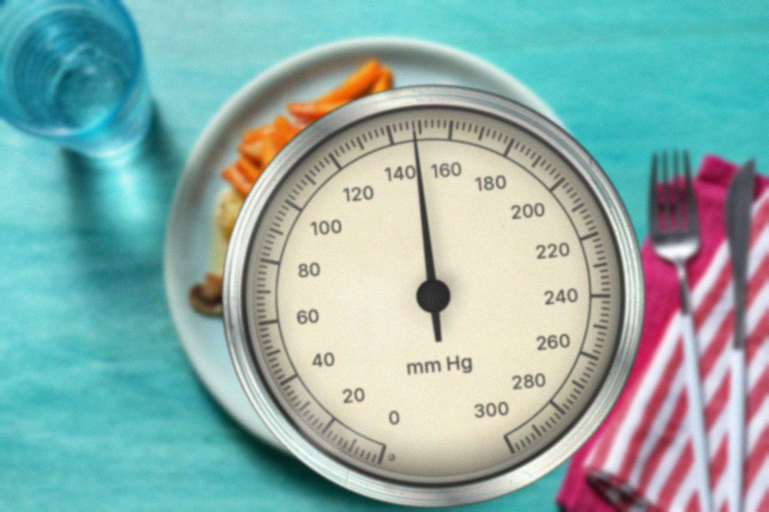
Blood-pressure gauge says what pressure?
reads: 148 mmHg
